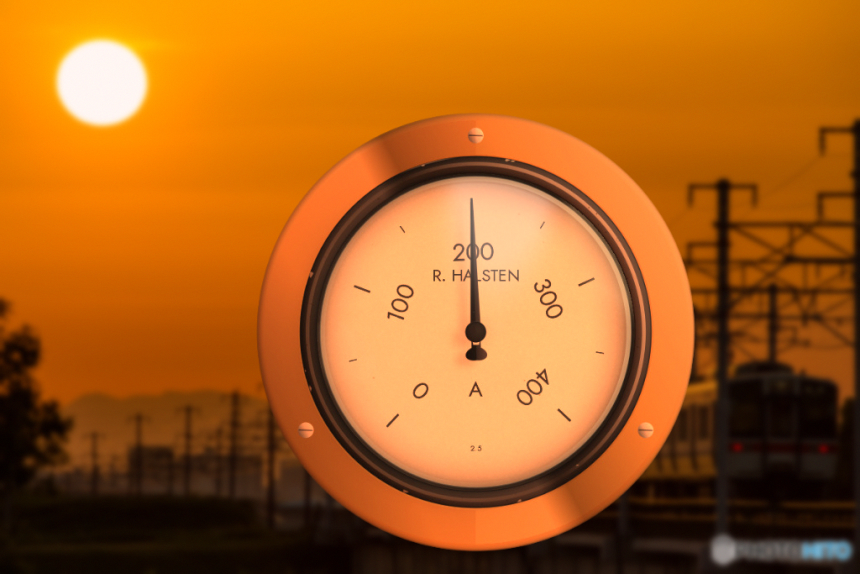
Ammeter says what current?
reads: 200 A
